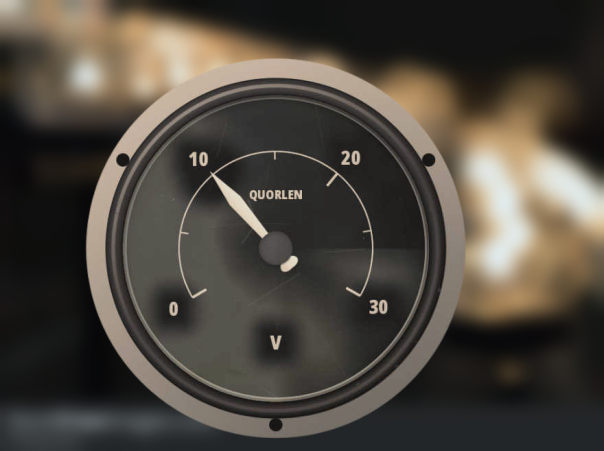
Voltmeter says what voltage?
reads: 10 V
